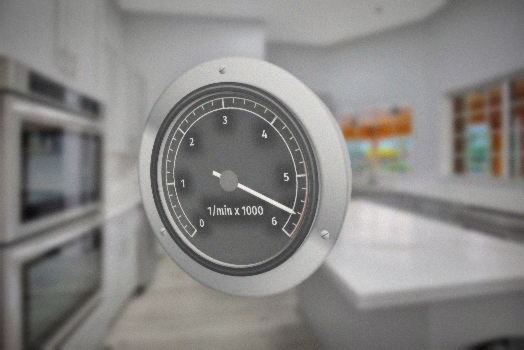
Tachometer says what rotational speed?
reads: 5600 rpm
